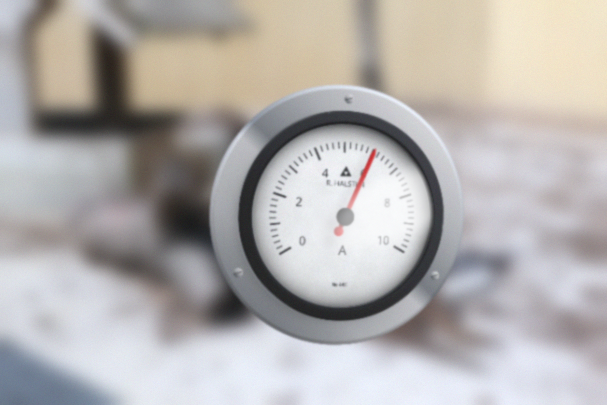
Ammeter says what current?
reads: 6 A
